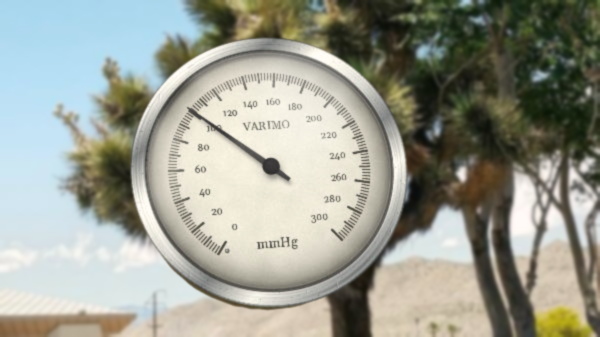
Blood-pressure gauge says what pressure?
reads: 100 mmHg
